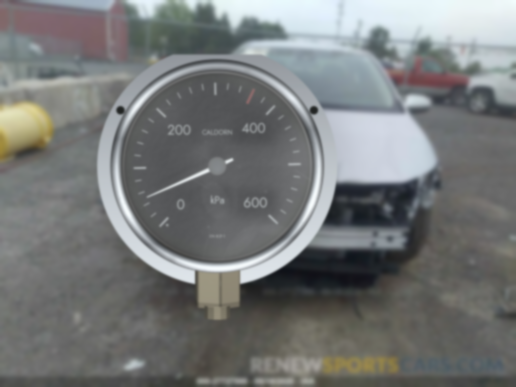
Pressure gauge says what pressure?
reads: 50 kPa
